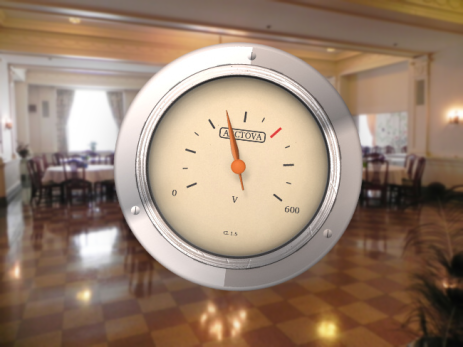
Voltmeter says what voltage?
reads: 250 V
